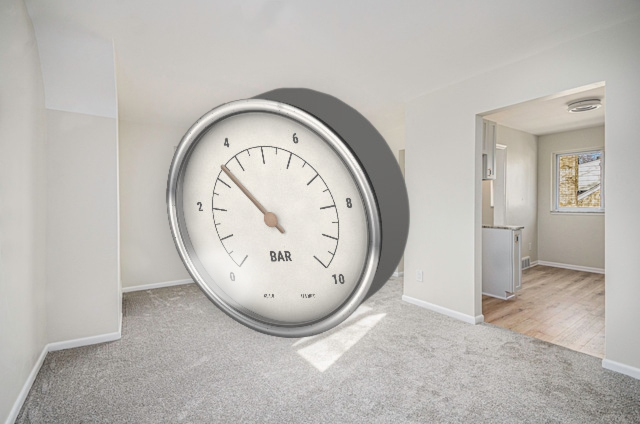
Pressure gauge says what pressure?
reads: 3.5 bar
